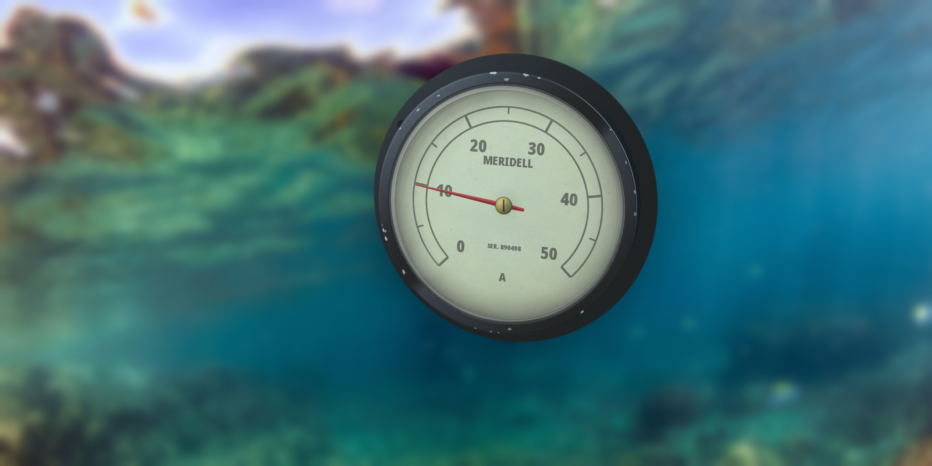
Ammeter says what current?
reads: 10 A
